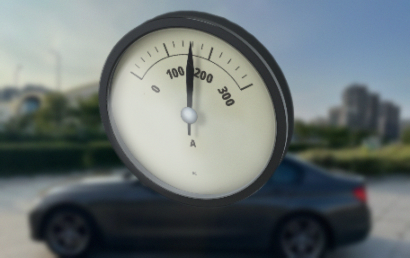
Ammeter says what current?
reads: 160 A
